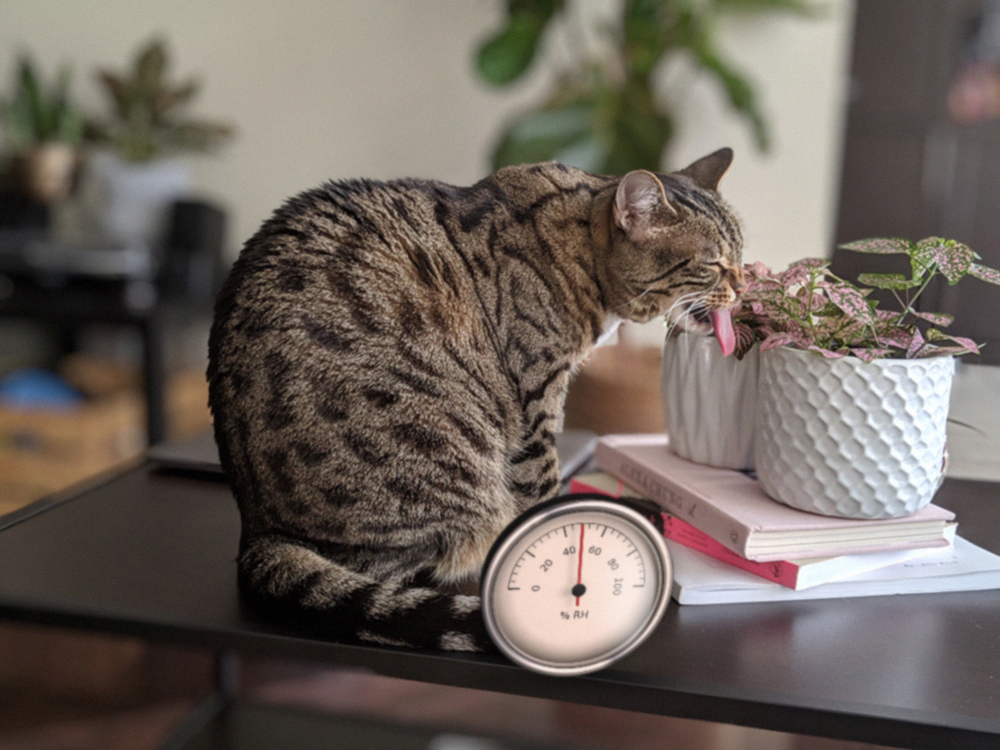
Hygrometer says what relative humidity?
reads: 48 %
